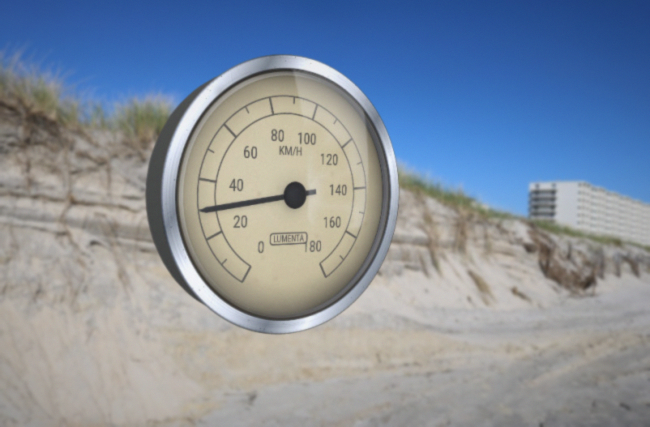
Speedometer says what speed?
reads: 30 km/h
